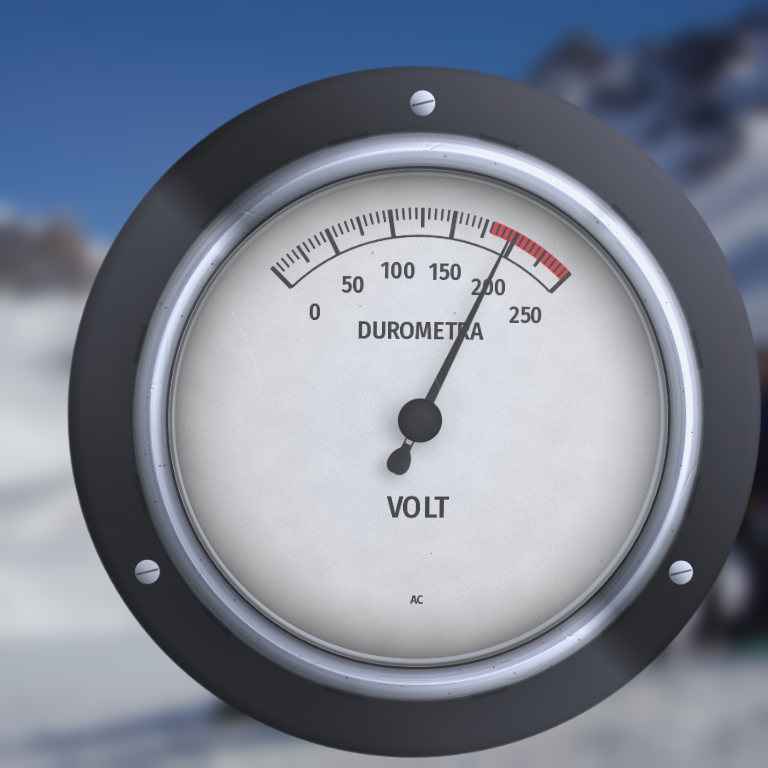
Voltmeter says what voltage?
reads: 195 V
